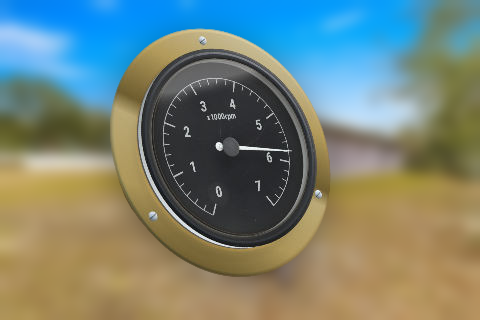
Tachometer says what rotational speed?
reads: 5800 rpm
